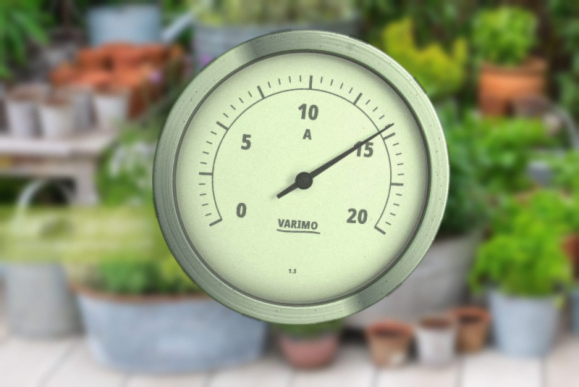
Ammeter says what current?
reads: 14.5 A
